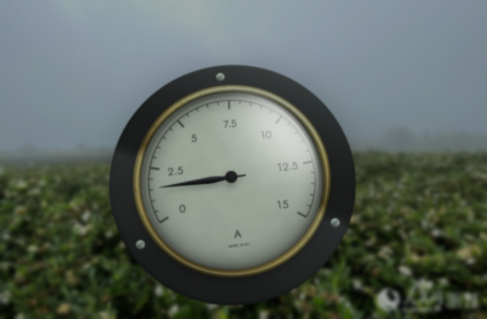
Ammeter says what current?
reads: 1.5 A
